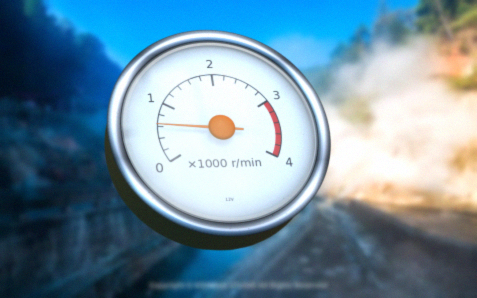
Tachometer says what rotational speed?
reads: 600 rpm
